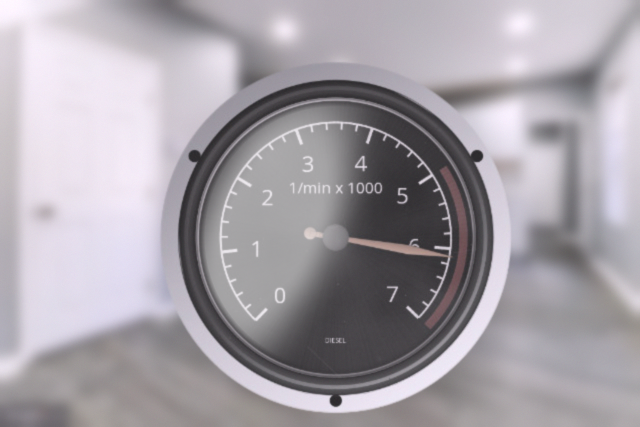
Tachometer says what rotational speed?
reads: 6100 rpm
